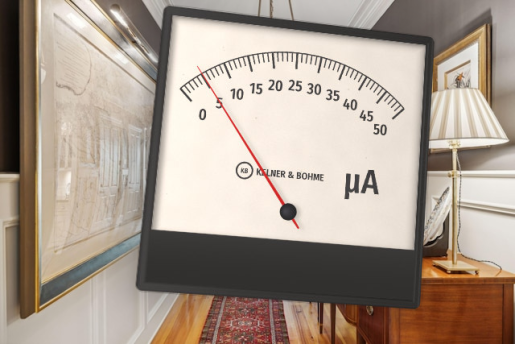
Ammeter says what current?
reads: 5 µA
